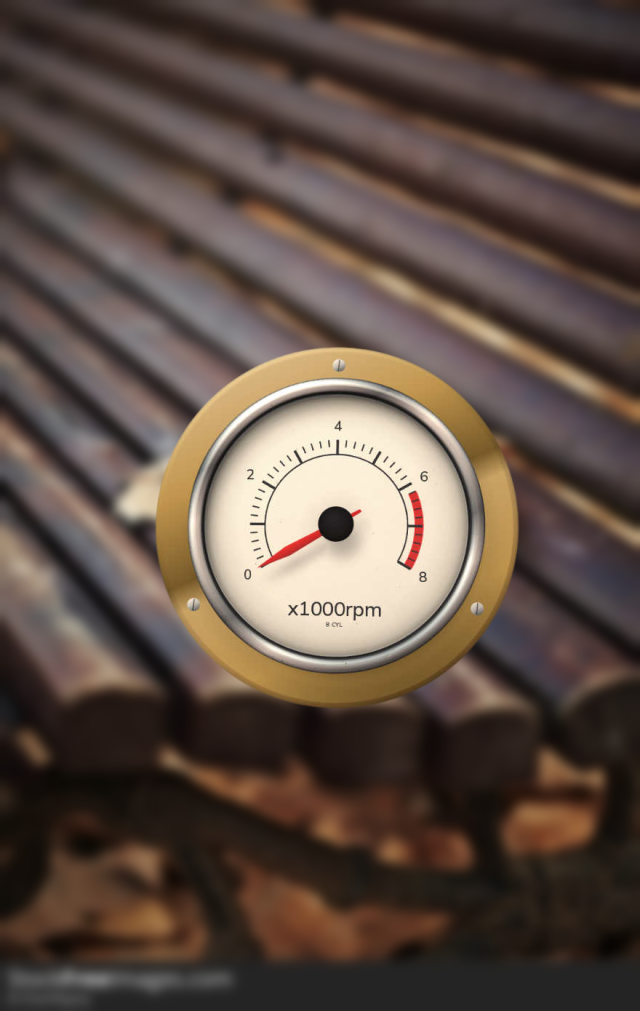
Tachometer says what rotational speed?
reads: 0 rpm
